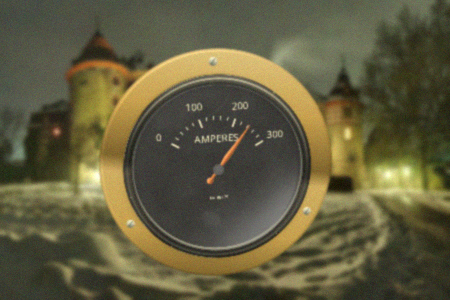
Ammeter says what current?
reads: 240 A
